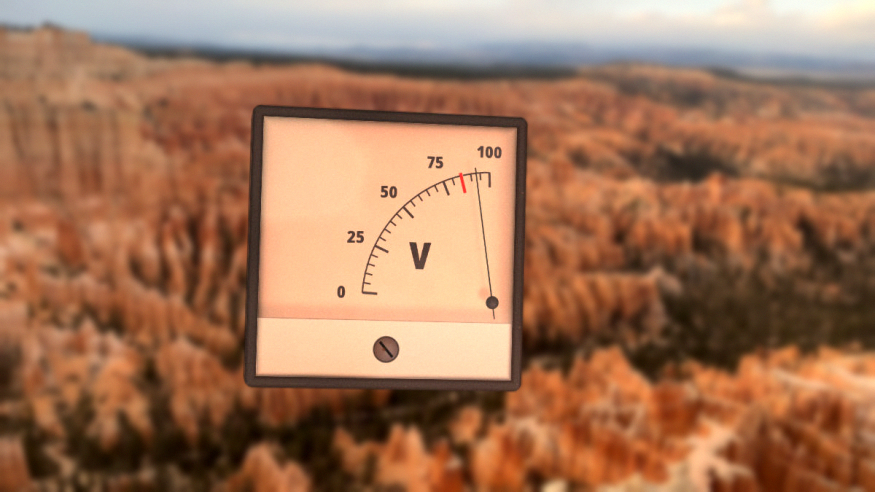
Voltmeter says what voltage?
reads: 92.5 V
